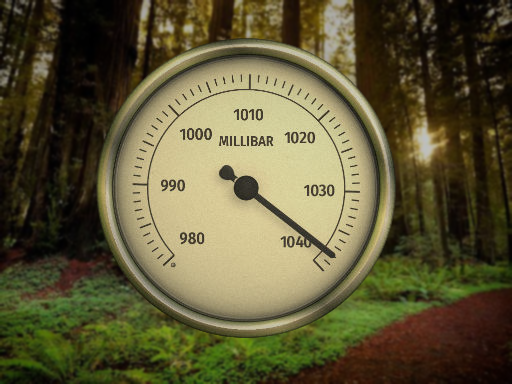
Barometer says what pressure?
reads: 1038 mbar
